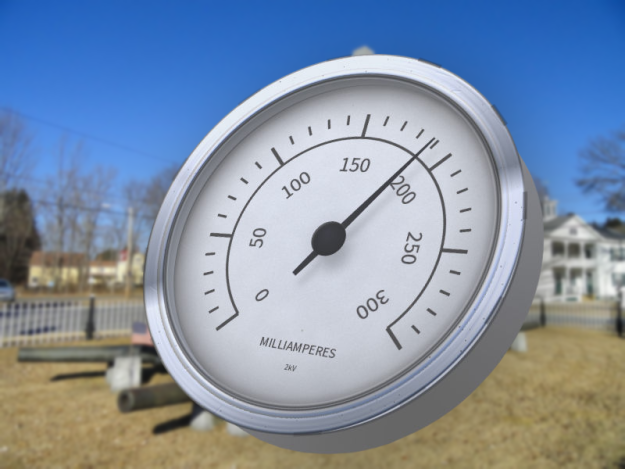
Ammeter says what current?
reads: 190 mA
